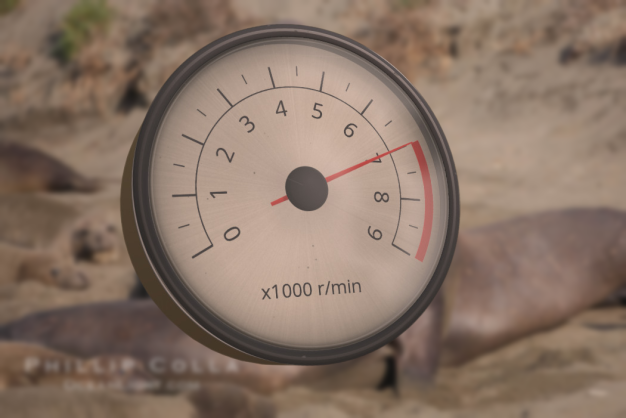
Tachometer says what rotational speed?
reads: 7000 rpm
